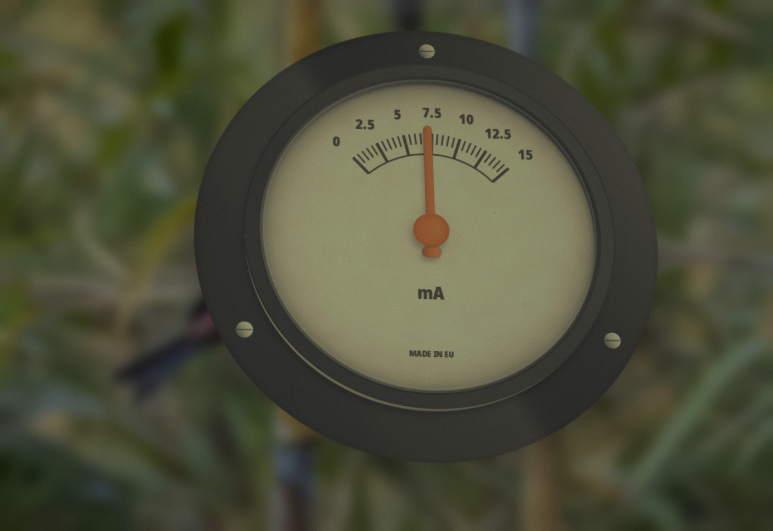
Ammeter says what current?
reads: 7 mA
